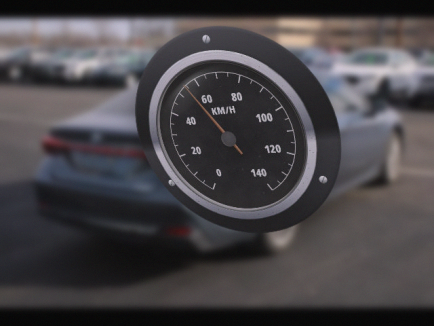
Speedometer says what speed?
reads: 55 km/h
